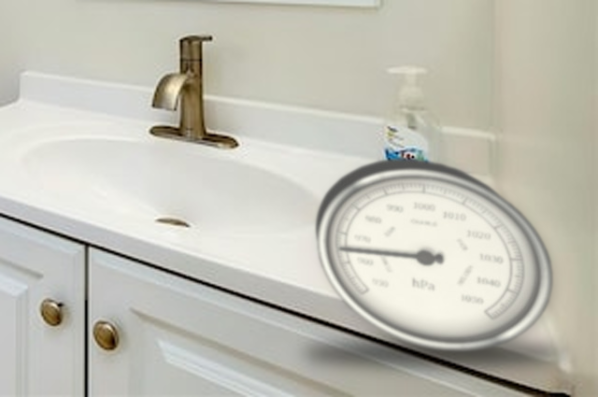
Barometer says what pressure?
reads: 965 hPa
